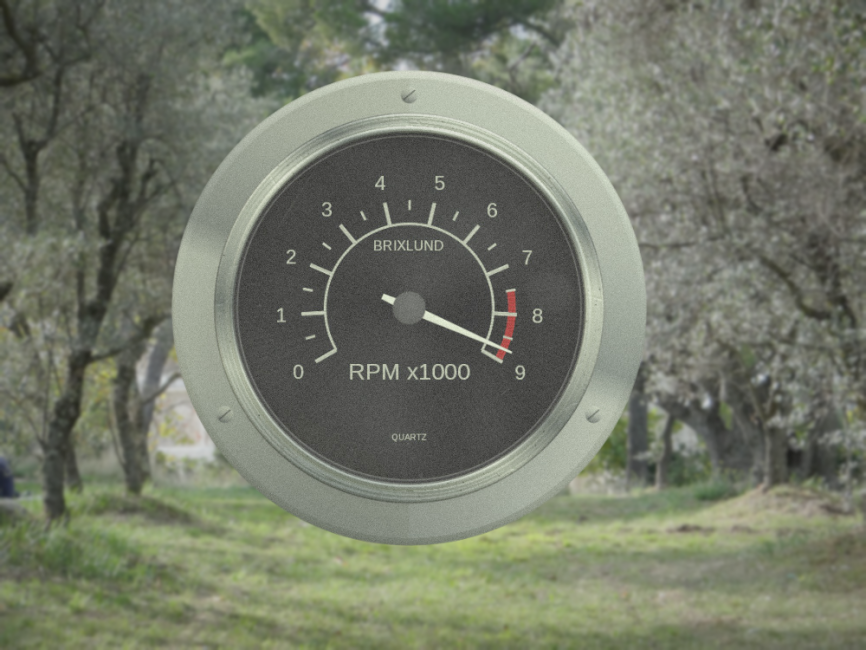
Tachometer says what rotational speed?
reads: 8750 rpm
